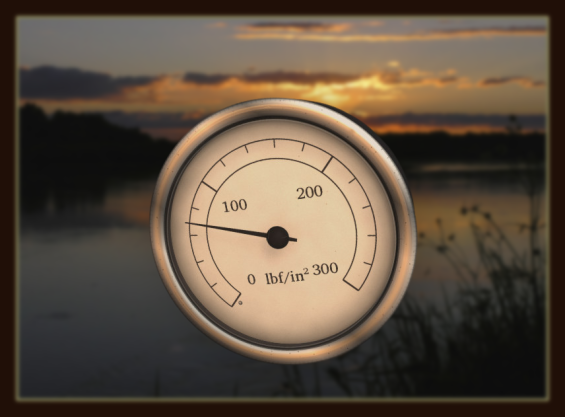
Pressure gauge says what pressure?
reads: 70 psi
